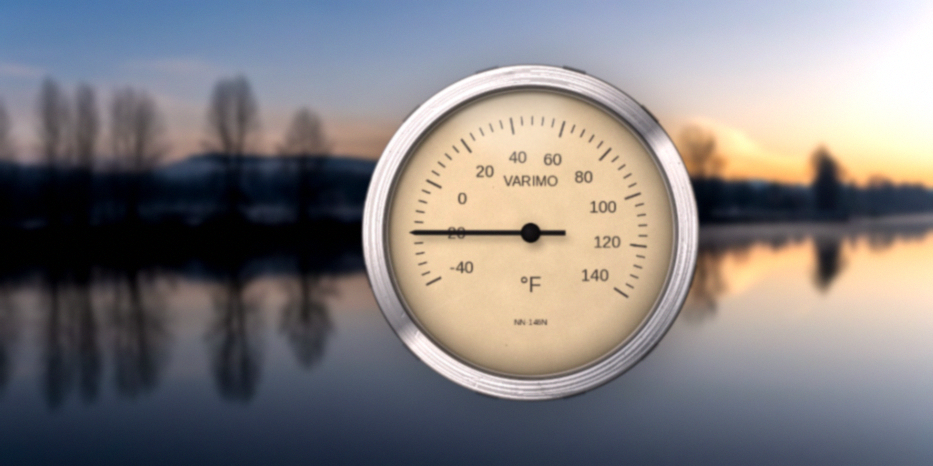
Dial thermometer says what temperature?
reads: -20 °F
